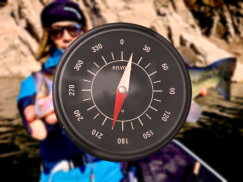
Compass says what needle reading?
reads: 195 °
